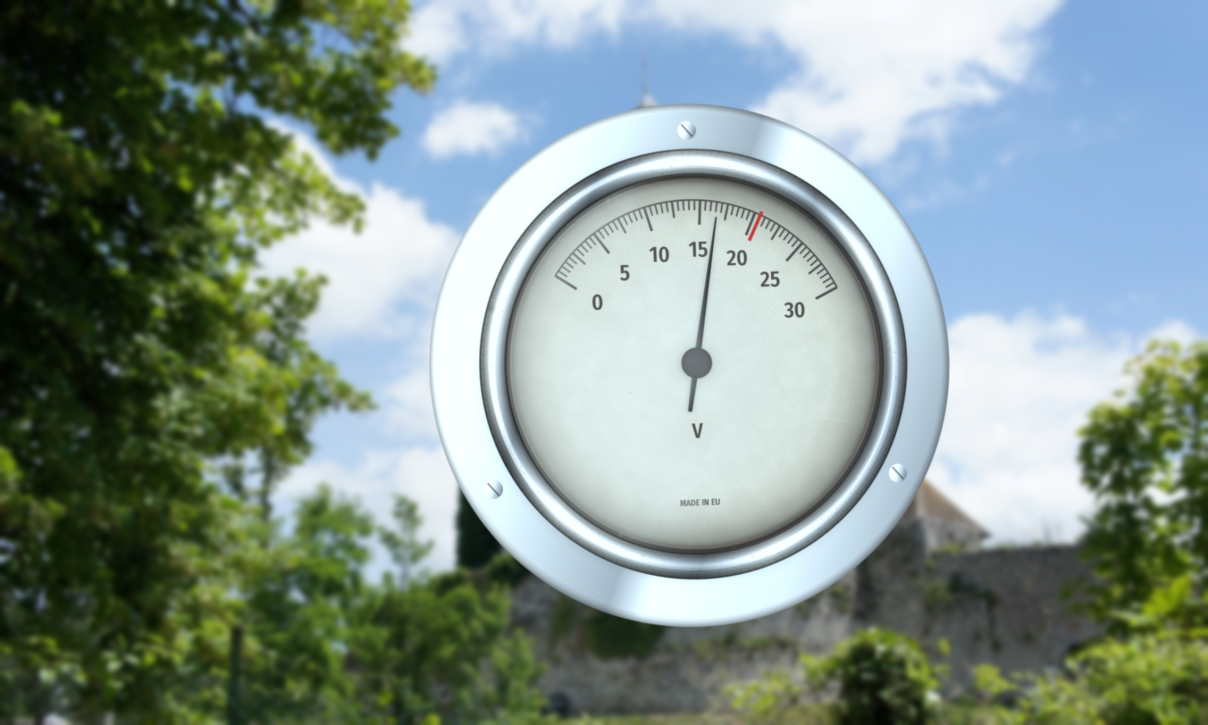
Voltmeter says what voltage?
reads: 16.5 V
